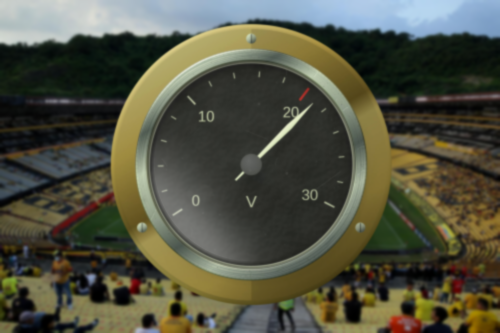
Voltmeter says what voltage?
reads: 21 V
